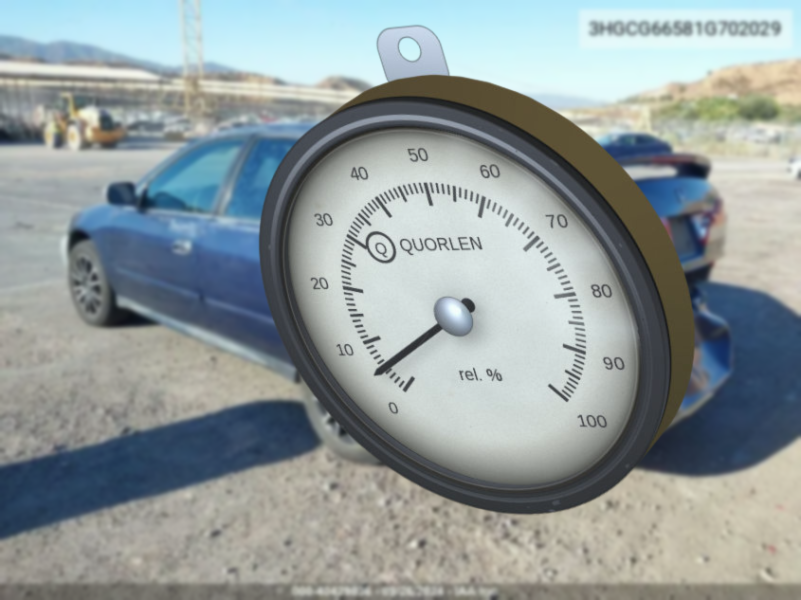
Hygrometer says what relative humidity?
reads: 5 %
